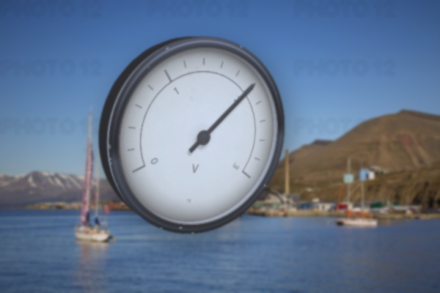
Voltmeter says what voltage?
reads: 2 V
